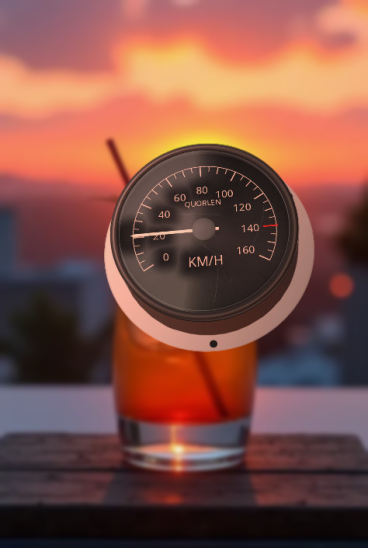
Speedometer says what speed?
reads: 20 km/h
